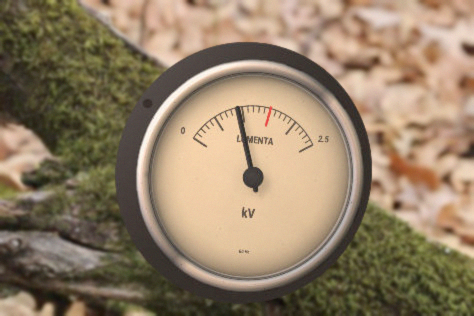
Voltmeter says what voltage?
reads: 0.9 kV
